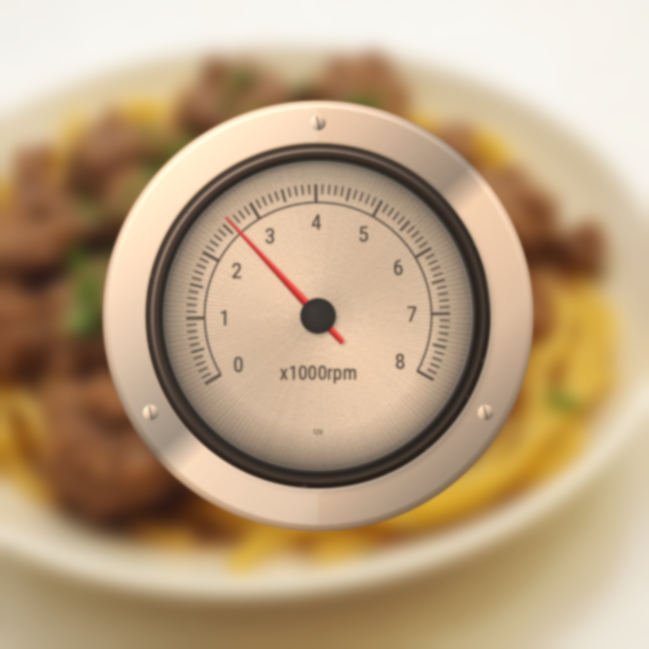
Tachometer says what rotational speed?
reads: 2600 rpm
